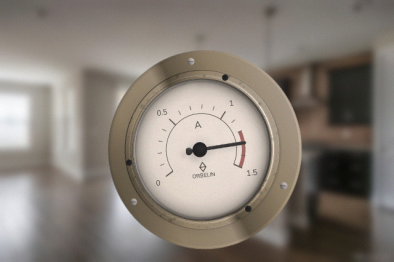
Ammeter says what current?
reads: 1.3 A
